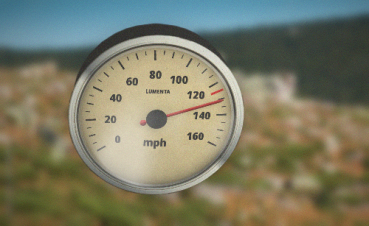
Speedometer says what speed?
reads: 130 mph
